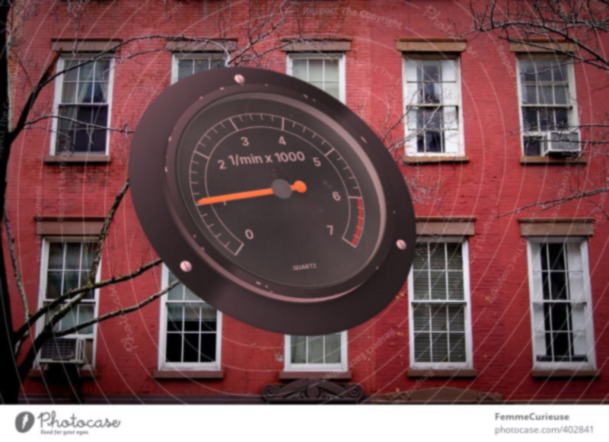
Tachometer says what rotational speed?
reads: 1000 rpm
